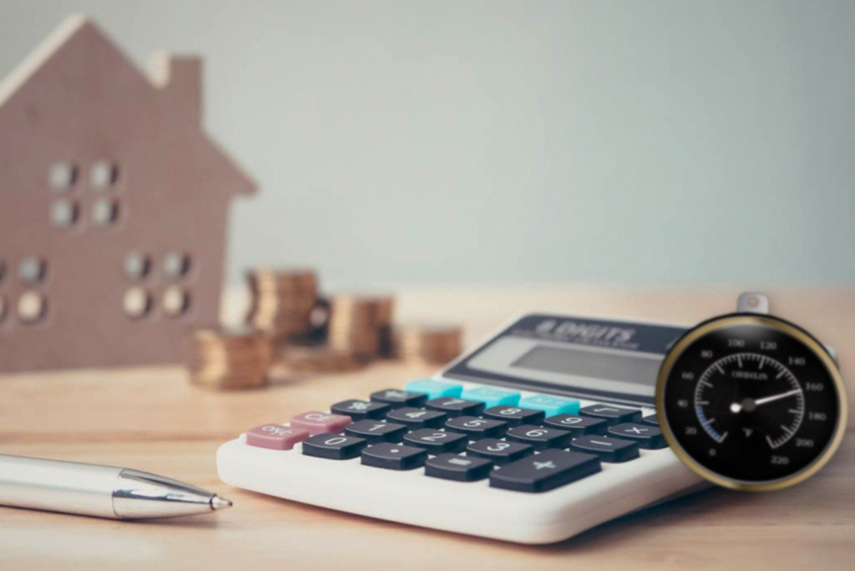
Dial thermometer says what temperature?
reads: 160 °F
